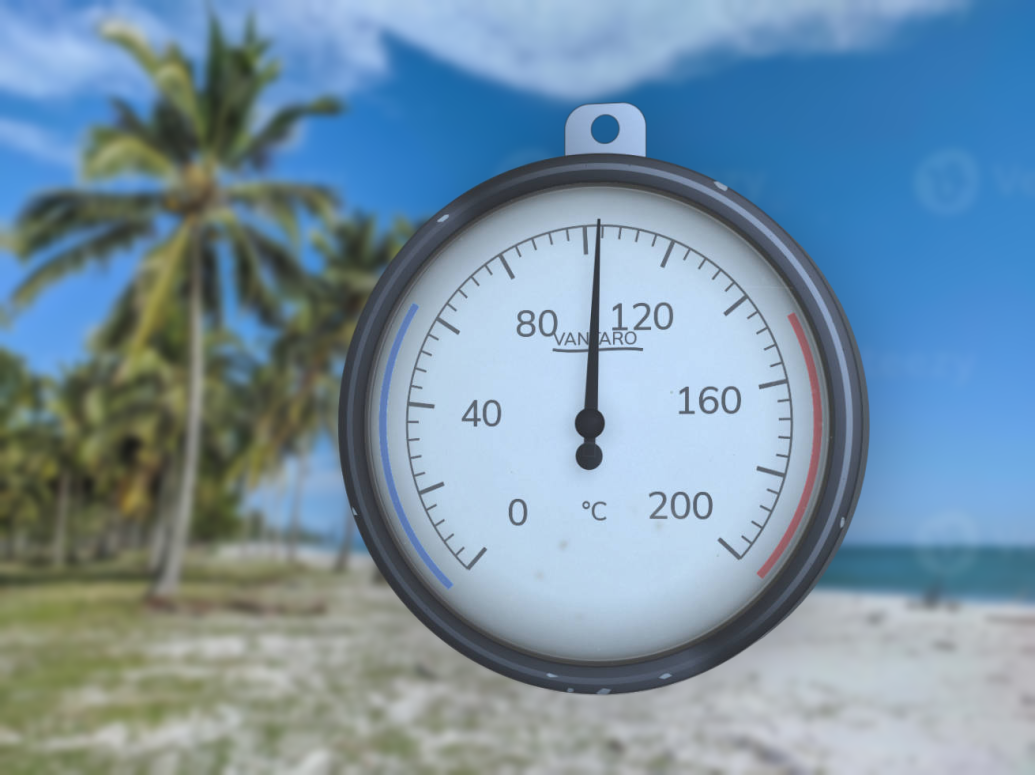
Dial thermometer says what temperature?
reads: 104 °C
